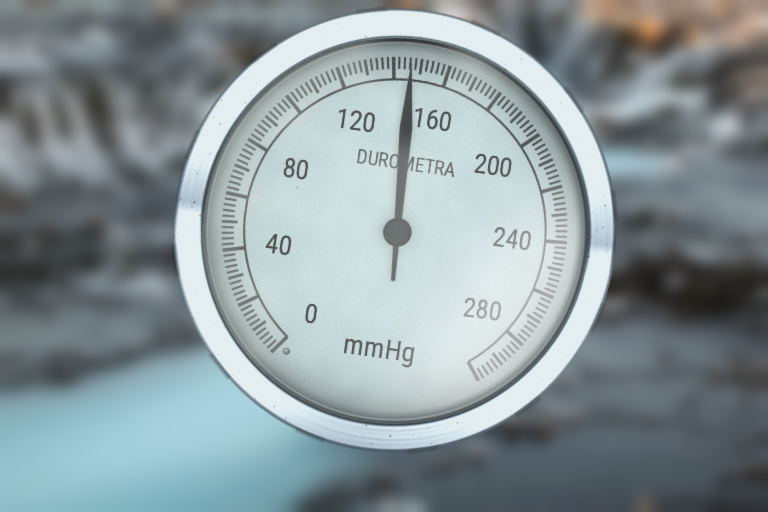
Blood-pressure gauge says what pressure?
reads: 146 mmHg
